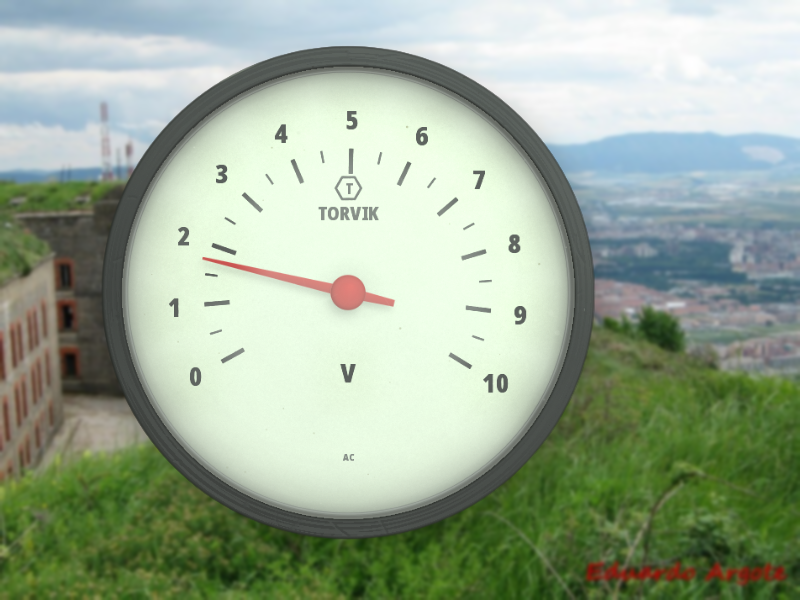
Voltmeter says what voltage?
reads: 1.75 V
